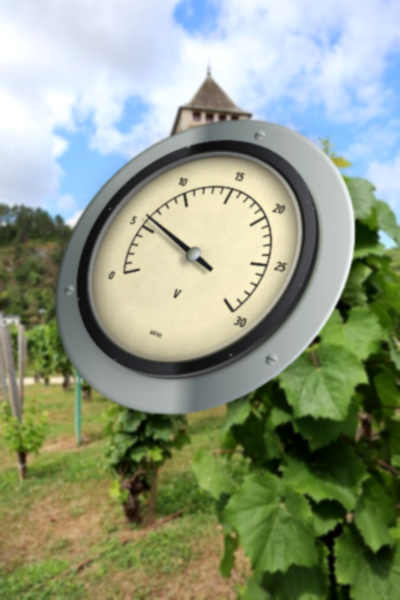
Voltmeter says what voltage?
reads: 6 V
